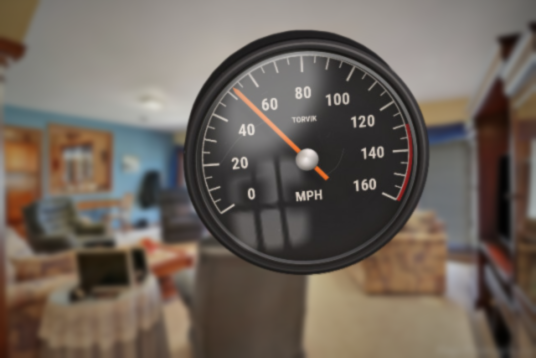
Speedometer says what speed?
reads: 52.5 mph
